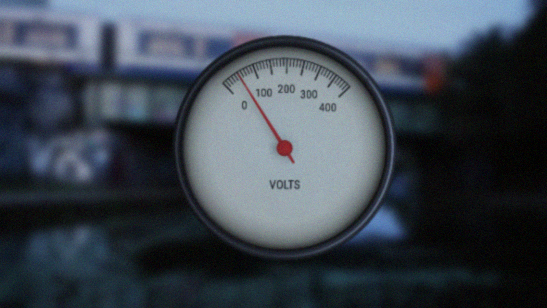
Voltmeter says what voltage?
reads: 50 V
